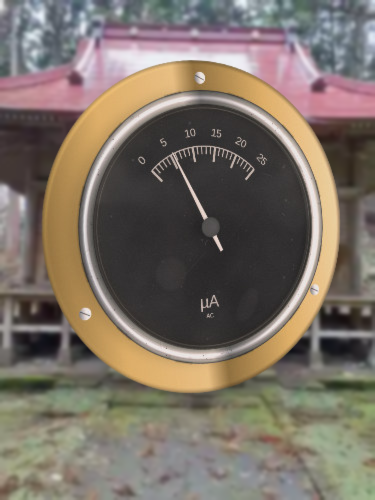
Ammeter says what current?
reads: 5 µA
